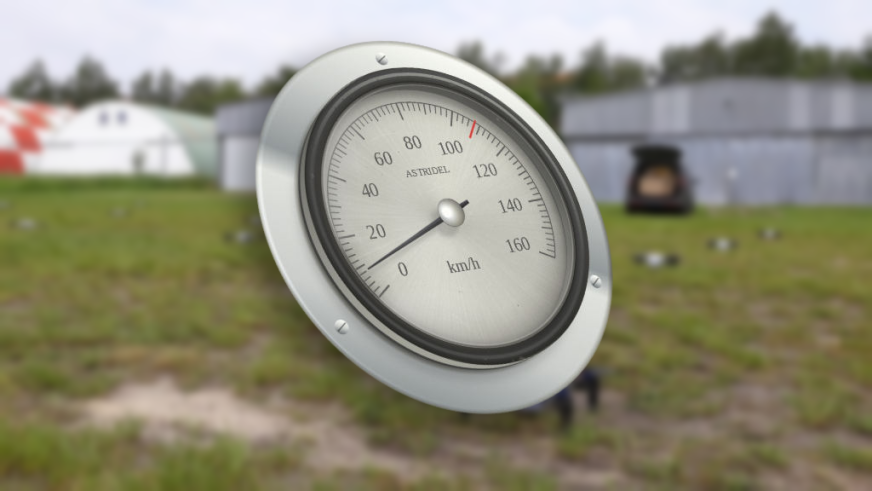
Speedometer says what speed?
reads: 8 km/h
